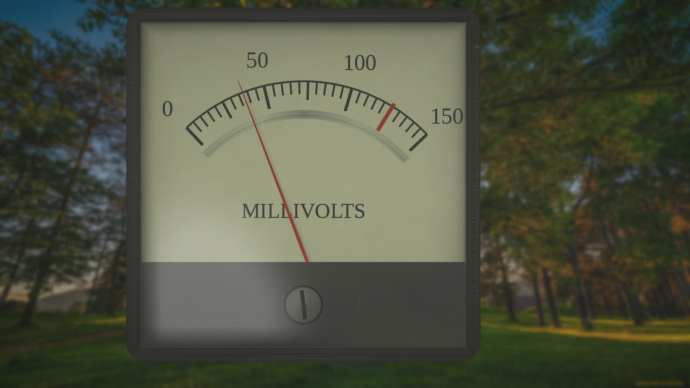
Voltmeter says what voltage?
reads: 37.5 mV
